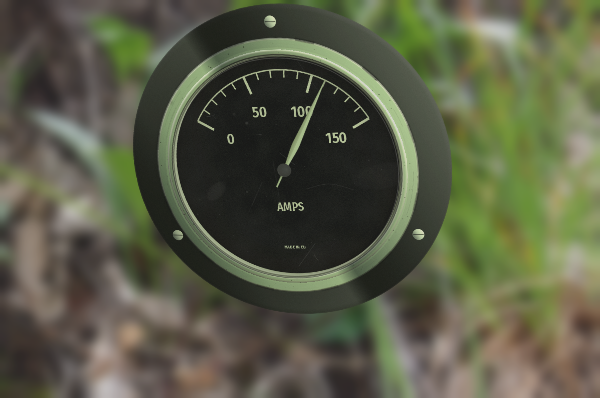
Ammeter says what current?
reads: 110 A
